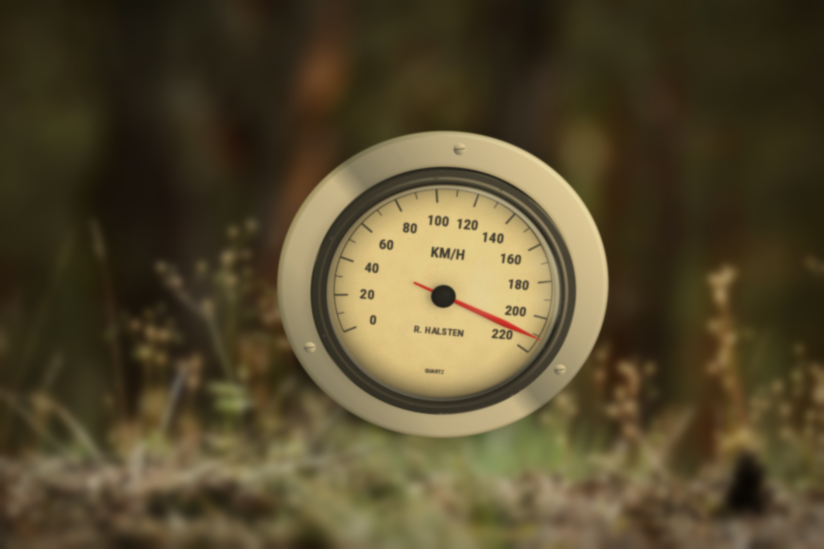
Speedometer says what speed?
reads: 210 km/h
